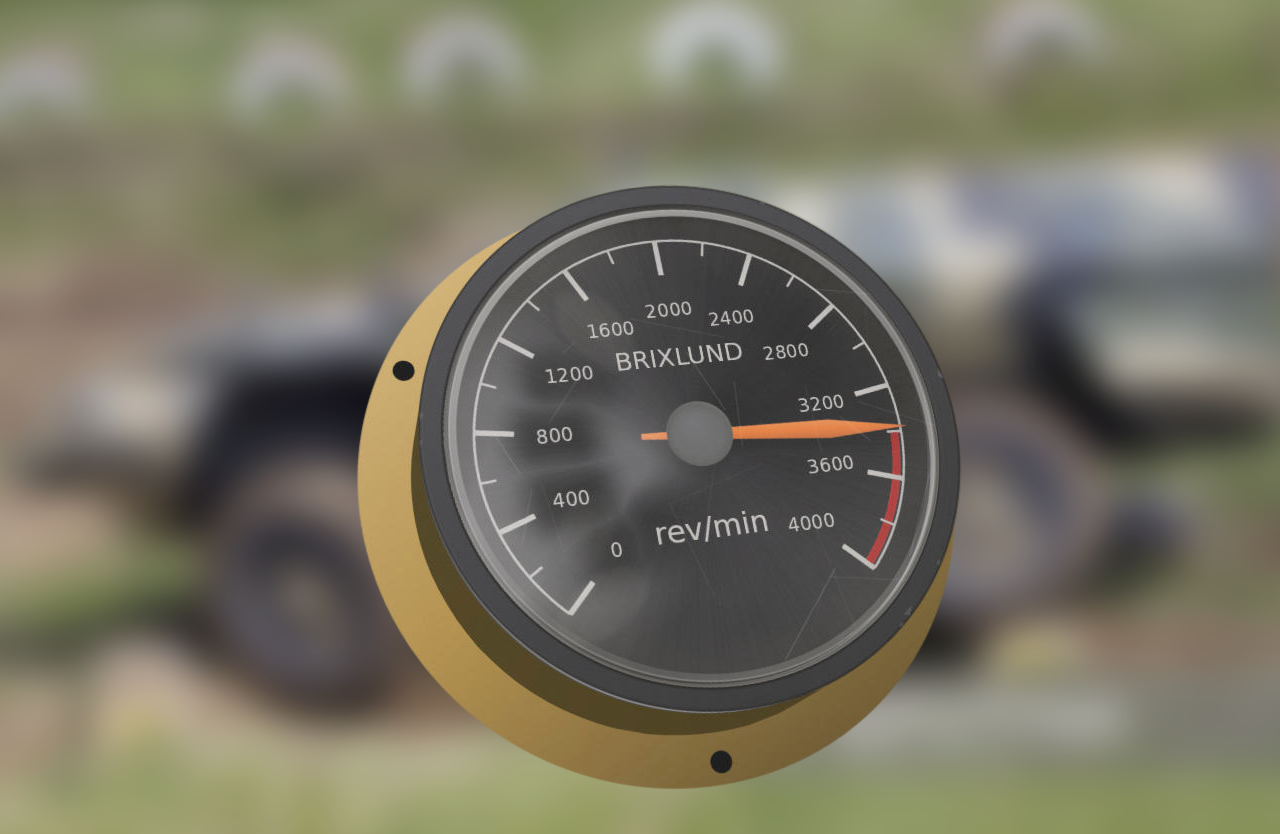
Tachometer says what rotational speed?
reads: 3400 rpm
